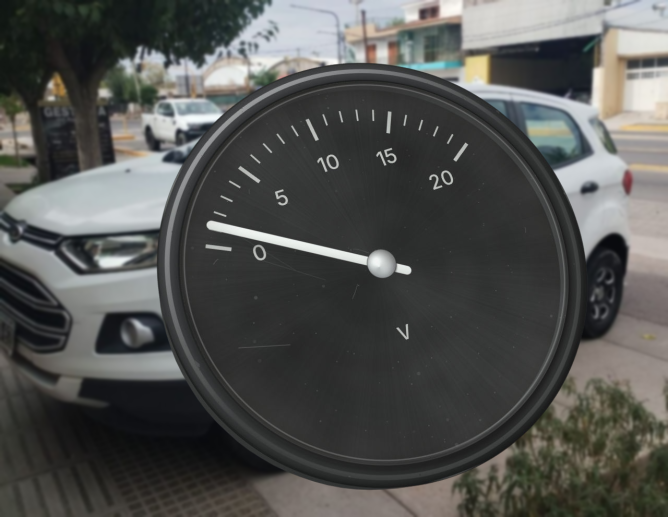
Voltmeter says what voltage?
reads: 1 V
